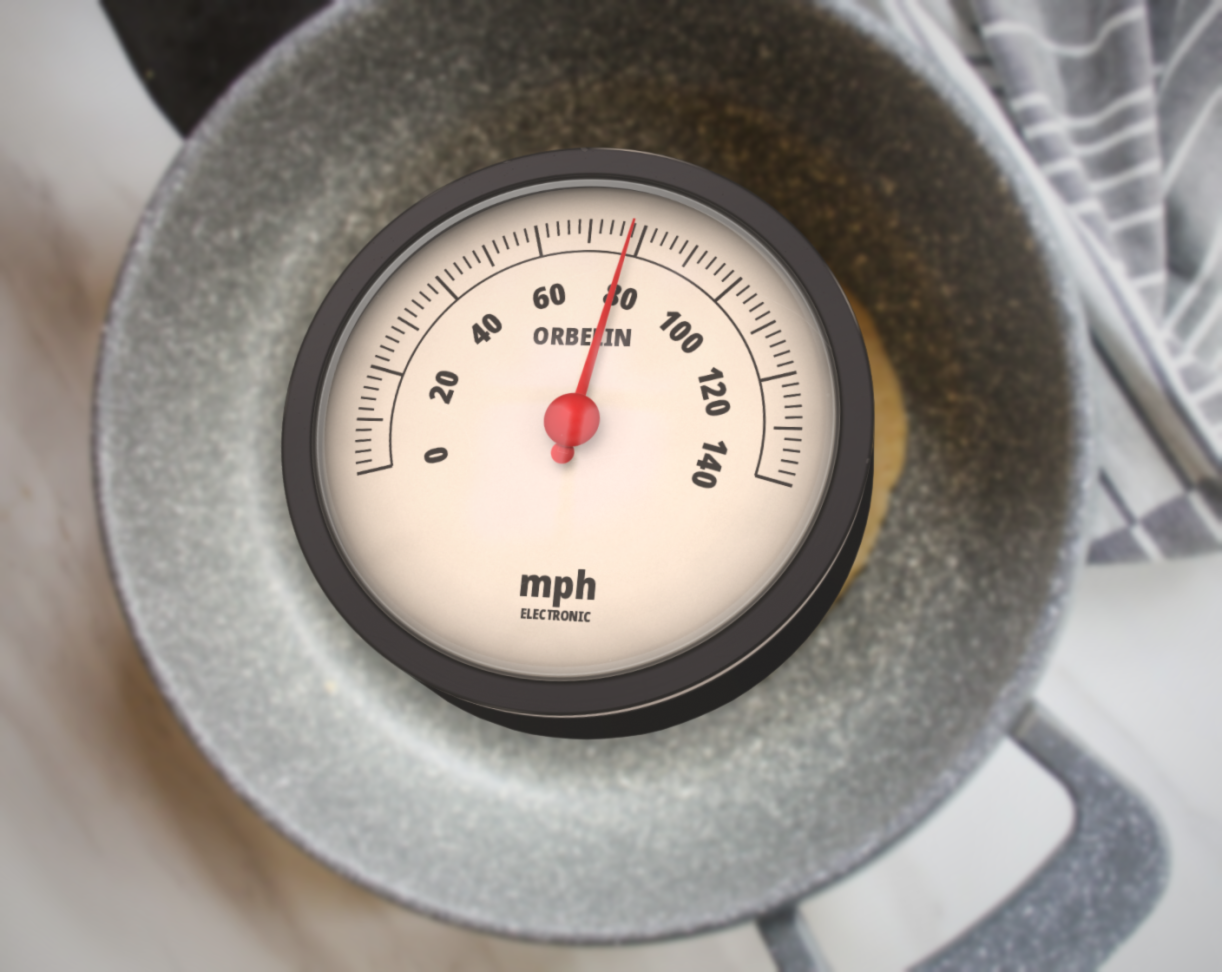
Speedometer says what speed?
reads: 78 mph
